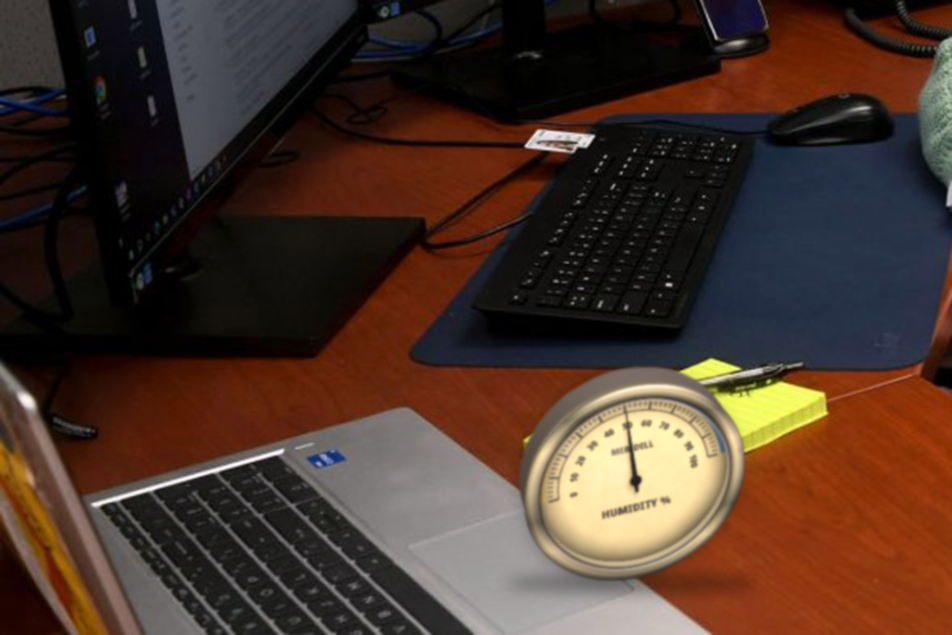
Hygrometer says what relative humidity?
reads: 50 %
